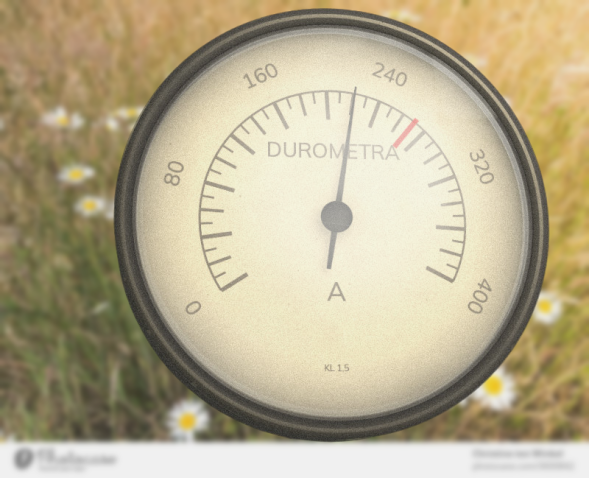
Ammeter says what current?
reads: 220 A
